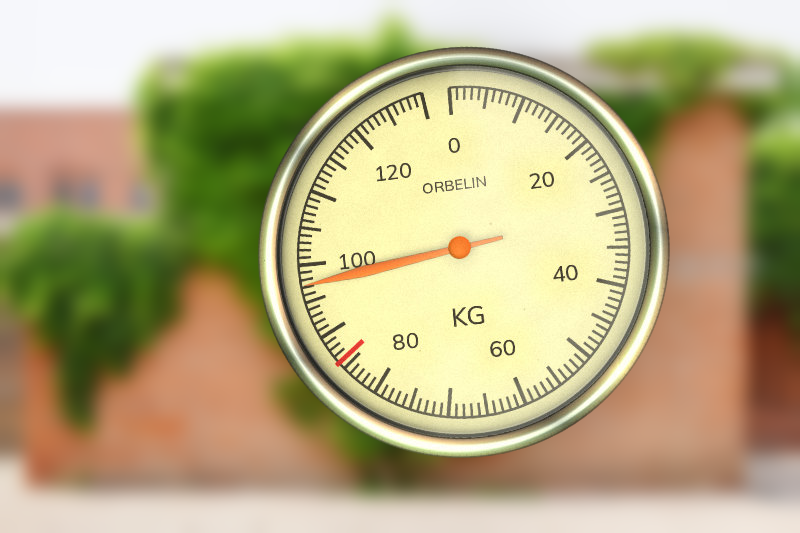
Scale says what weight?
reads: 97 kg
